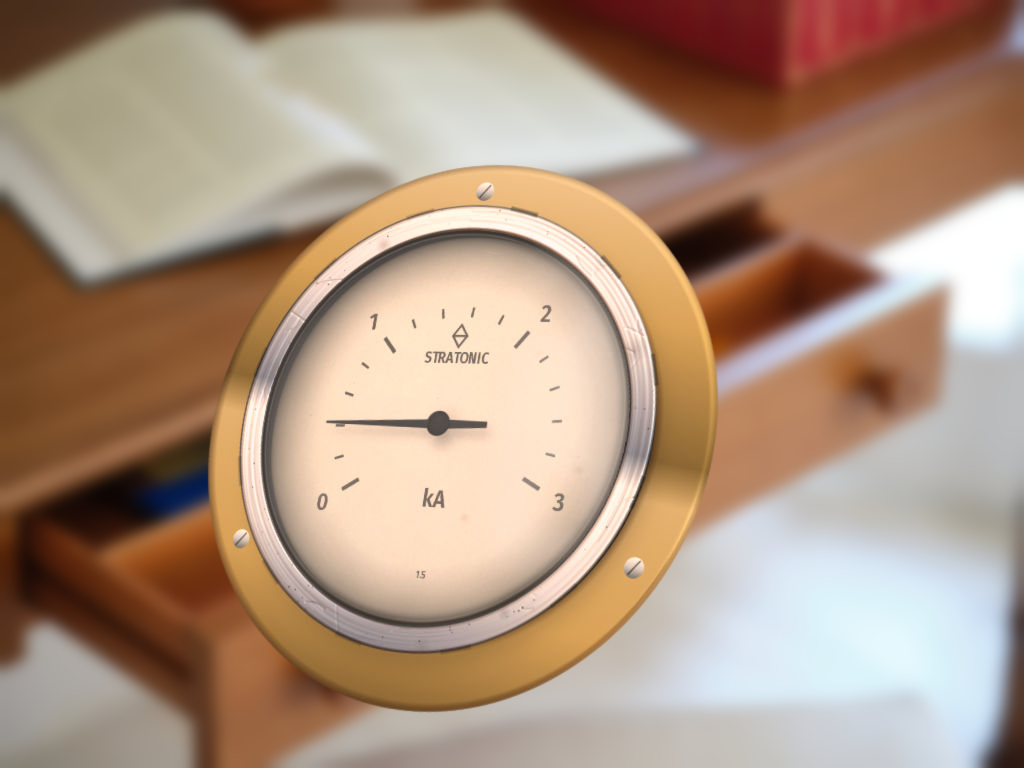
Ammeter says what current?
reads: 0.4 kA
